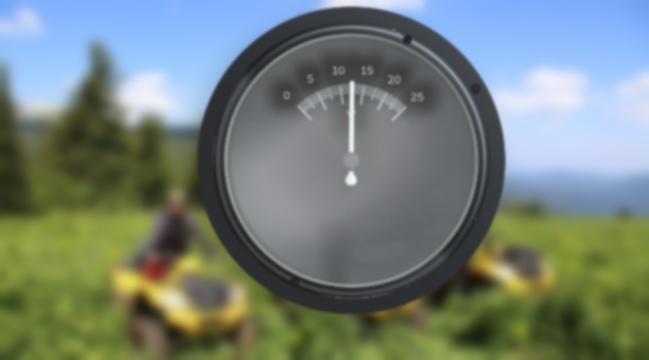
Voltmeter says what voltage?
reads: 12.5 V
